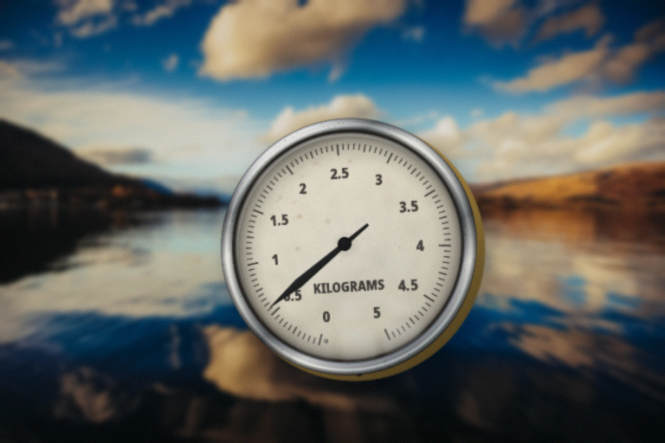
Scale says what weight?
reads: 0.55 kg
